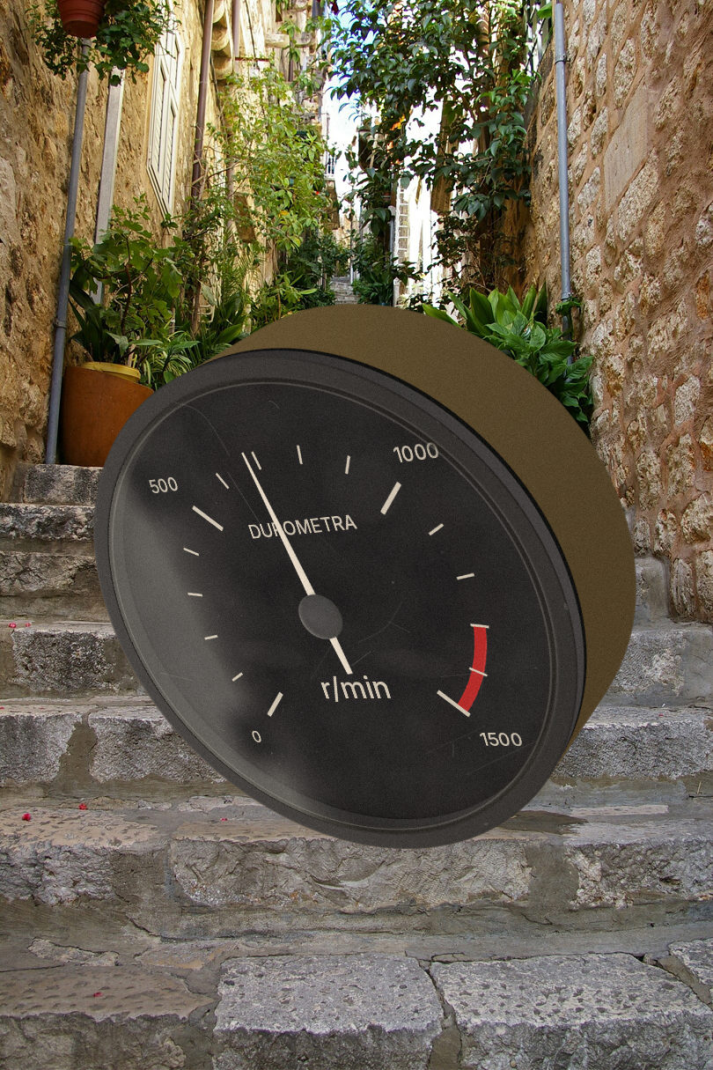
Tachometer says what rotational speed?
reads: 700 rpm
